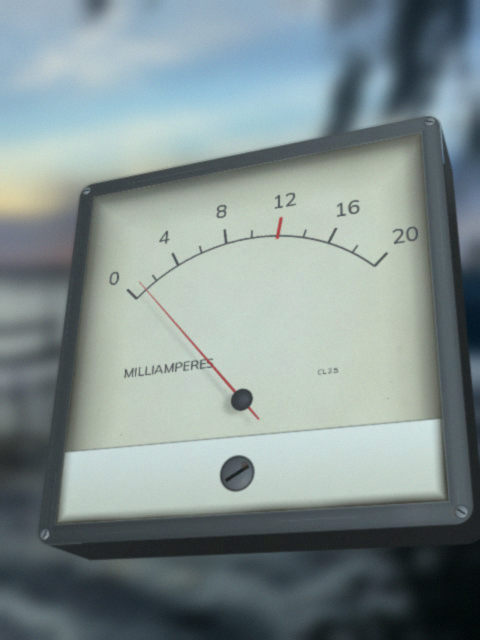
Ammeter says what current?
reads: 1 mA
